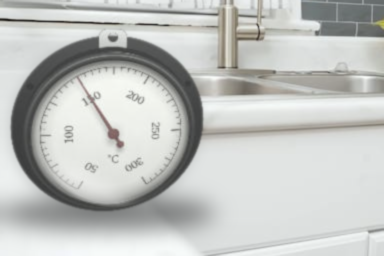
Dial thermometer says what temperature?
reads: 150 °C
